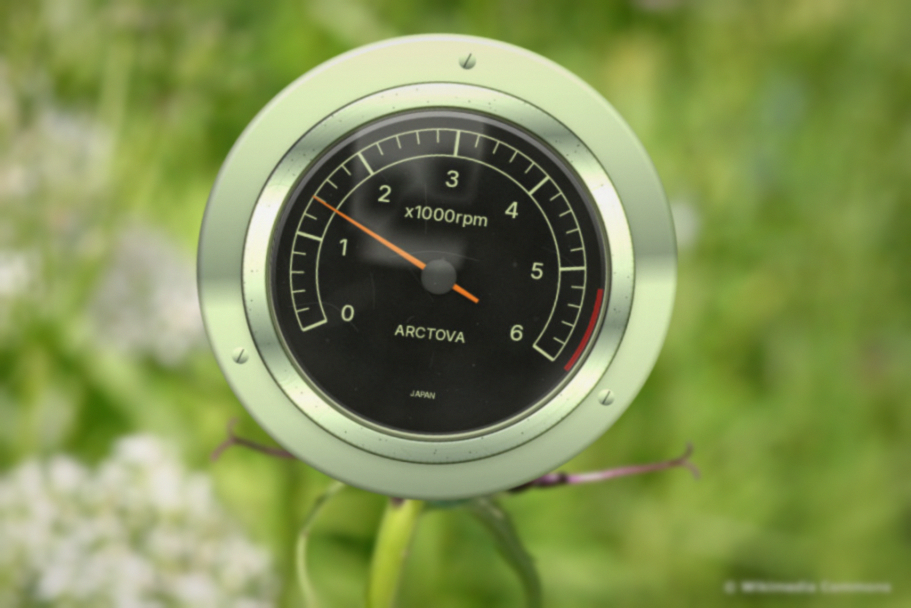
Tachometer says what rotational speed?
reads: 1400 rpm
